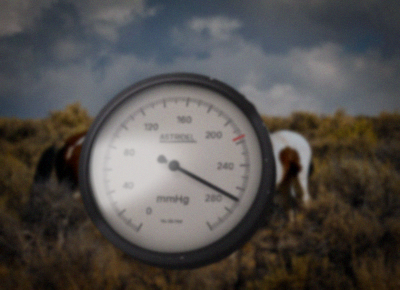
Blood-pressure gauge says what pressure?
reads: 270 mmHg
